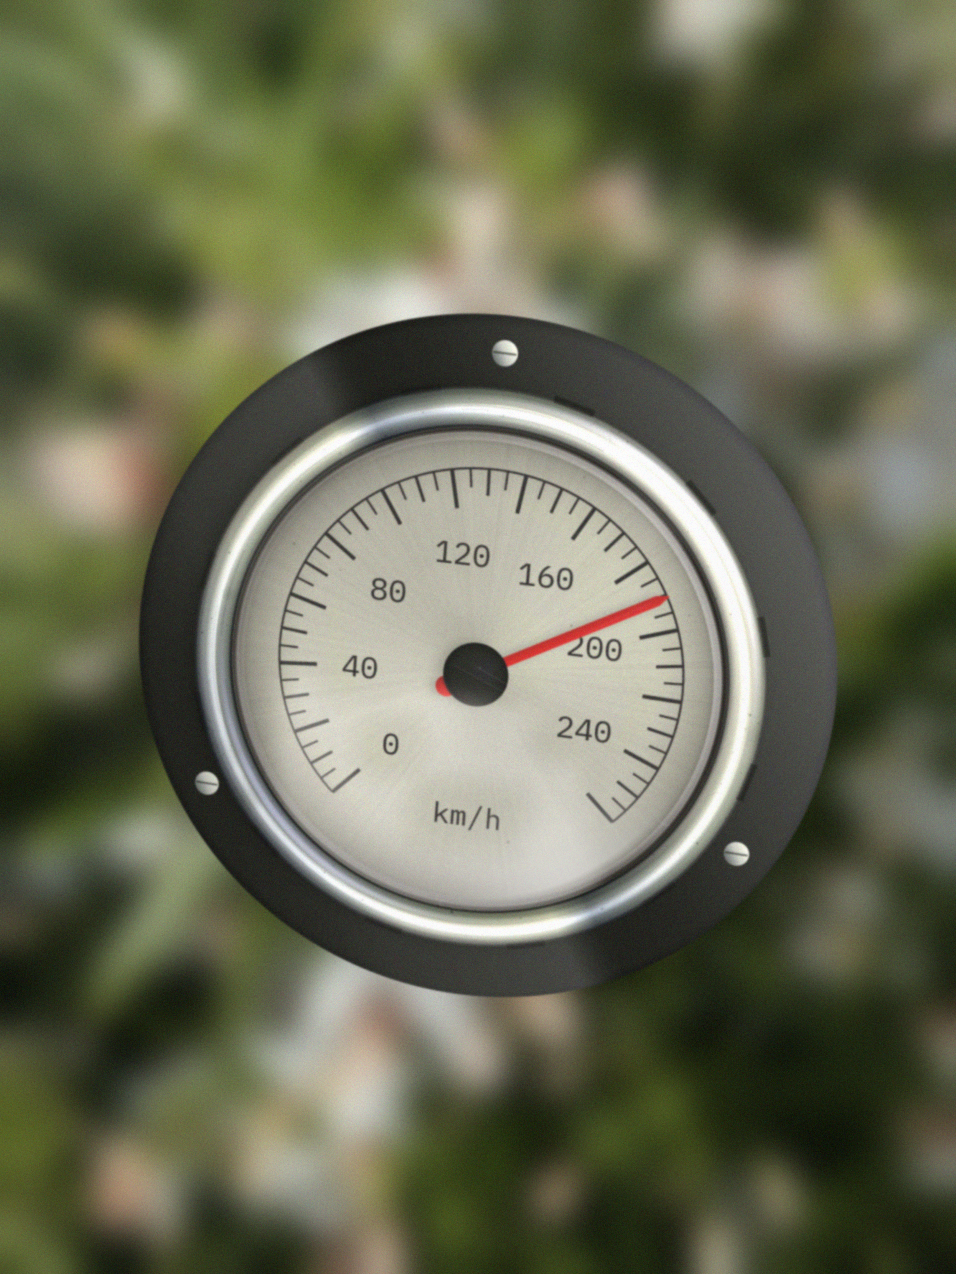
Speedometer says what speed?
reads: 190 km/h
